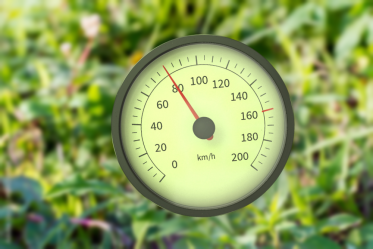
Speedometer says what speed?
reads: 80 km/h
